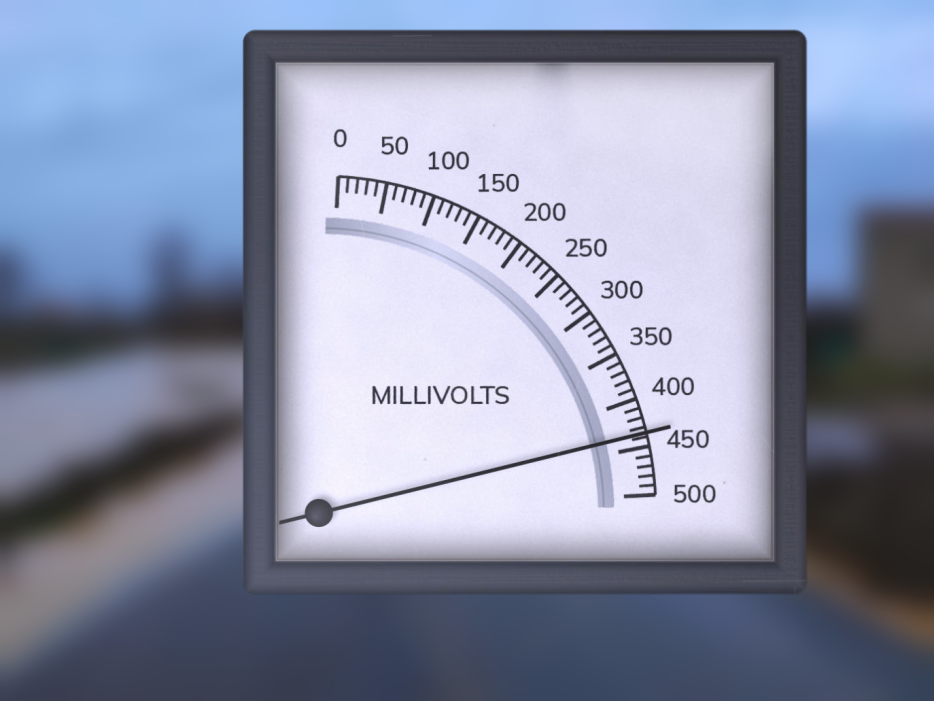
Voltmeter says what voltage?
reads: 435 mV
